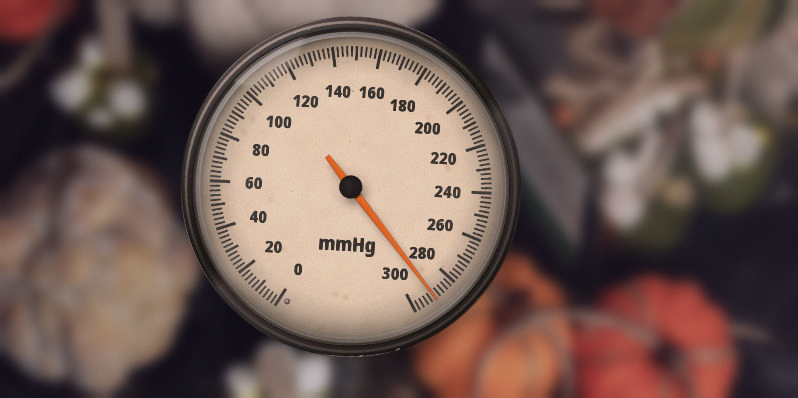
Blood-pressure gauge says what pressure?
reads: 290 mmHg
